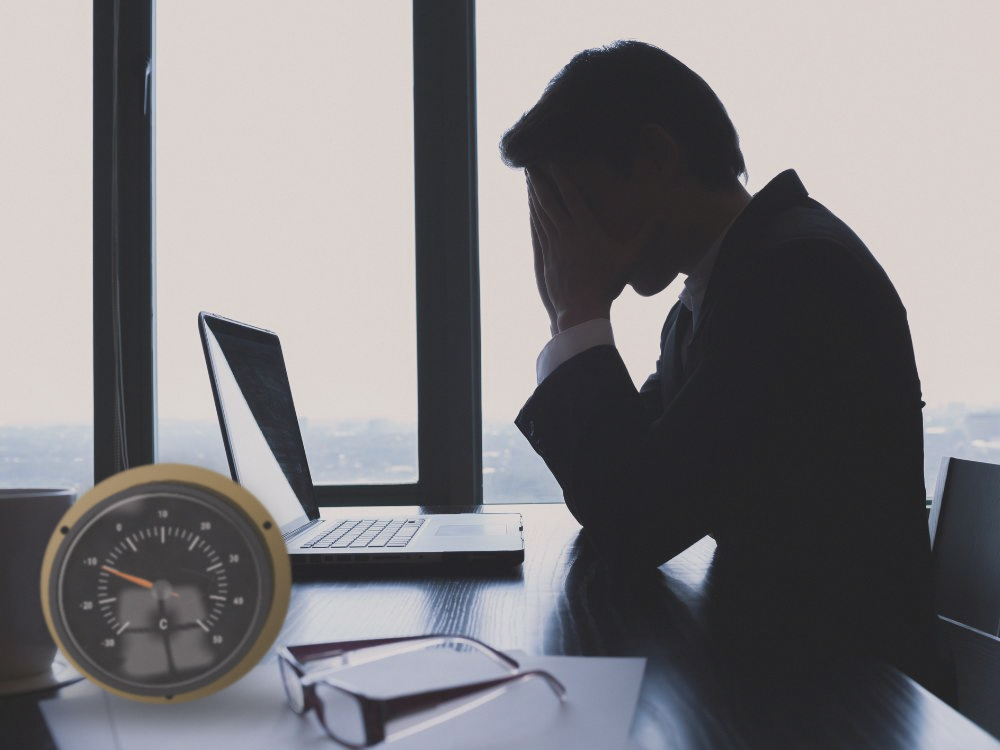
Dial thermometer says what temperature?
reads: -10 °C
